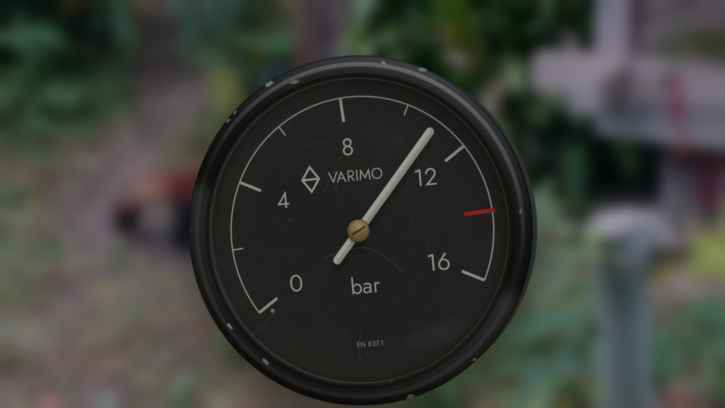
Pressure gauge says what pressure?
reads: 11 bar
